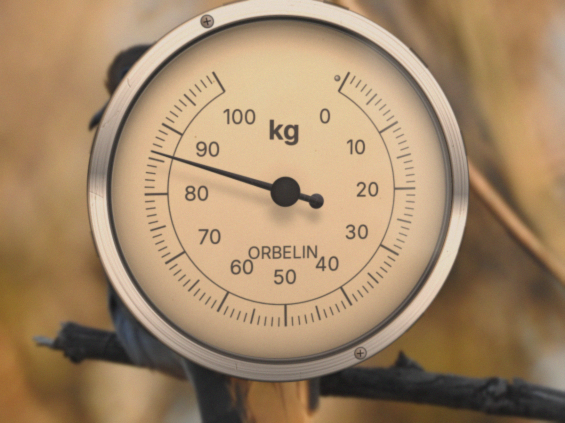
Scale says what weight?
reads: 86 kg
